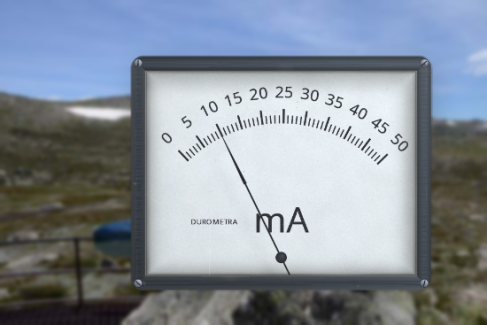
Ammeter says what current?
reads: 10 mA
